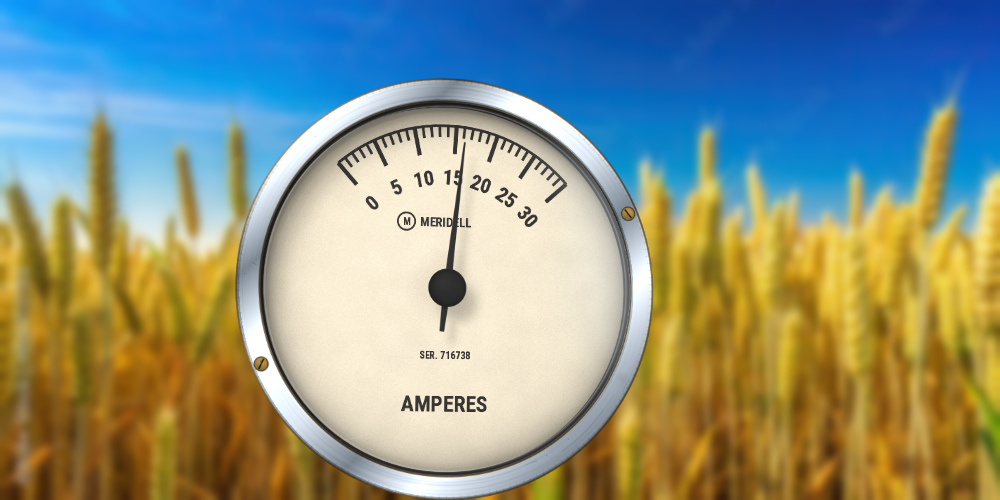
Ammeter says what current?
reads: 16 A
